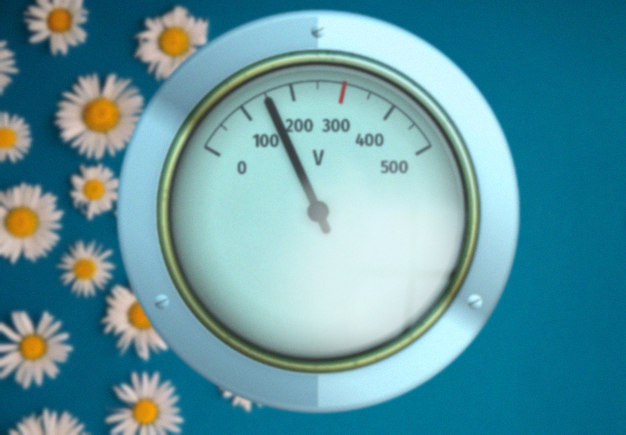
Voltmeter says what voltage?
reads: 150 V
